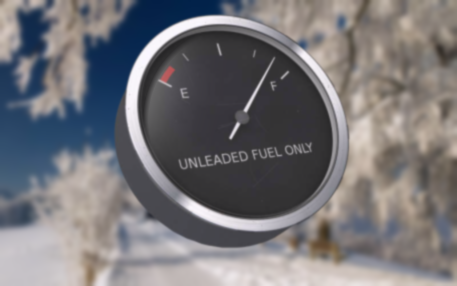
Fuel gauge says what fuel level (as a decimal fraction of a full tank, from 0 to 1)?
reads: 0.875
